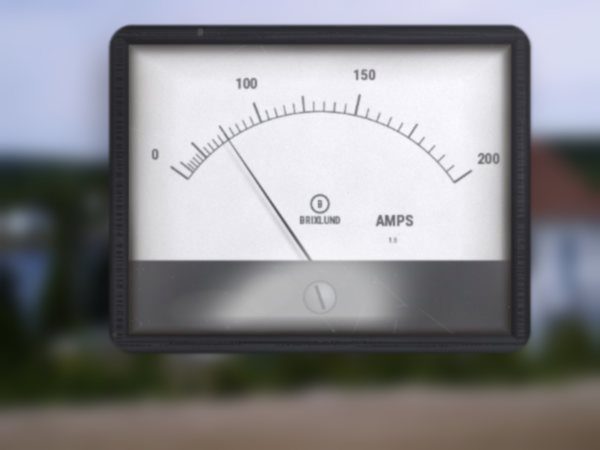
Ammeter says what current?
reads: 75 A
